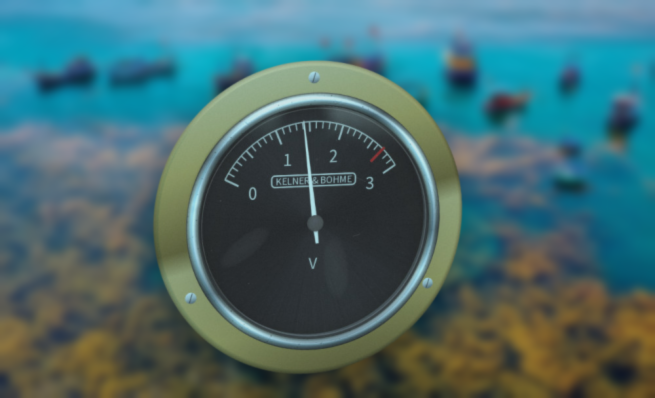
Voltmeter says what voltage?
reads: 1.4 V
